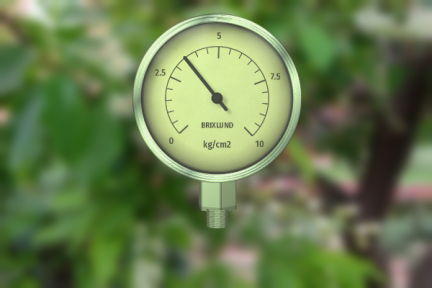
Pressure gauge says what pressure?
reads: 3.5 kg/cm²
